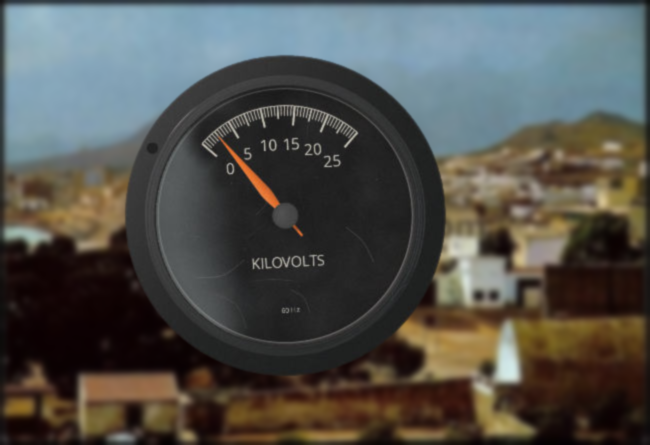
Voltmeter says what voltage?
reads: 2.5 kV
